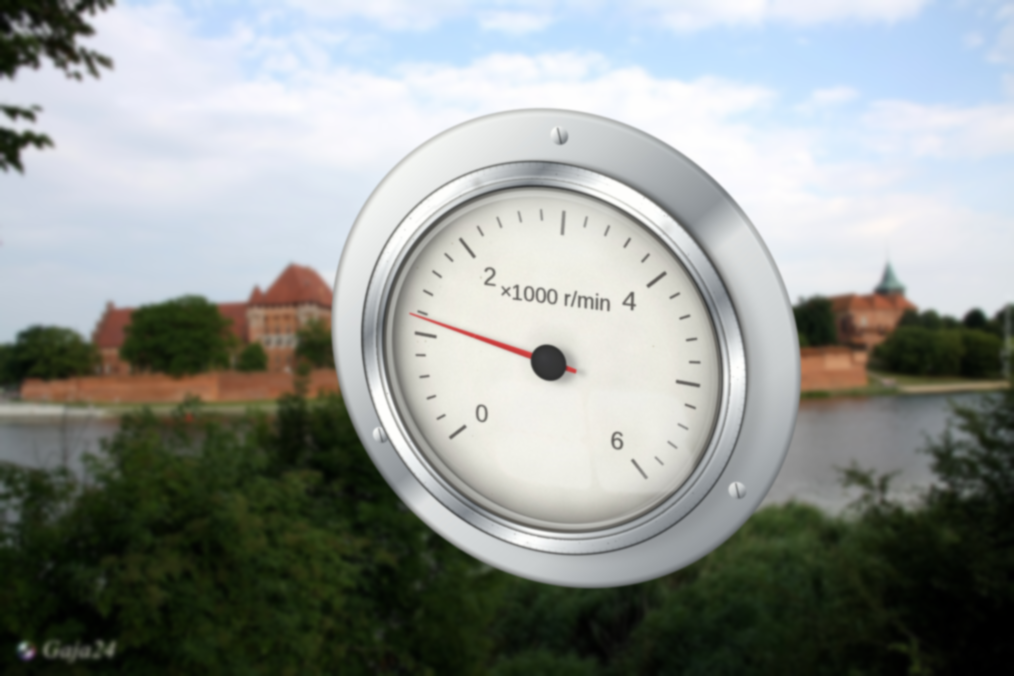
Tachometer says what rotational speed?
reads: 1200 rpm
